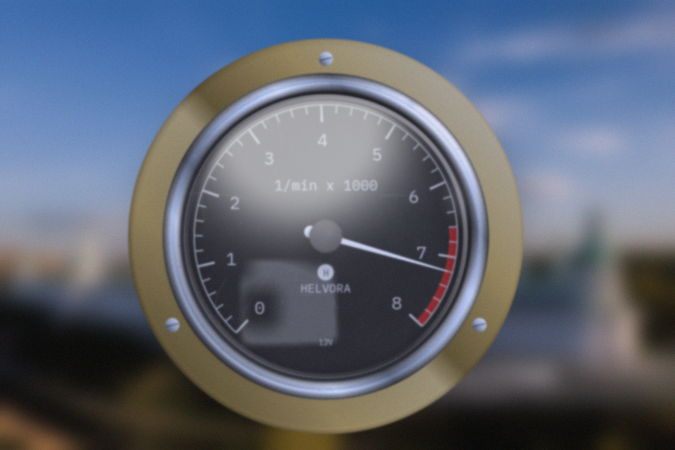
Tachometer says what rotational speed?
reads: 7200 rpm
